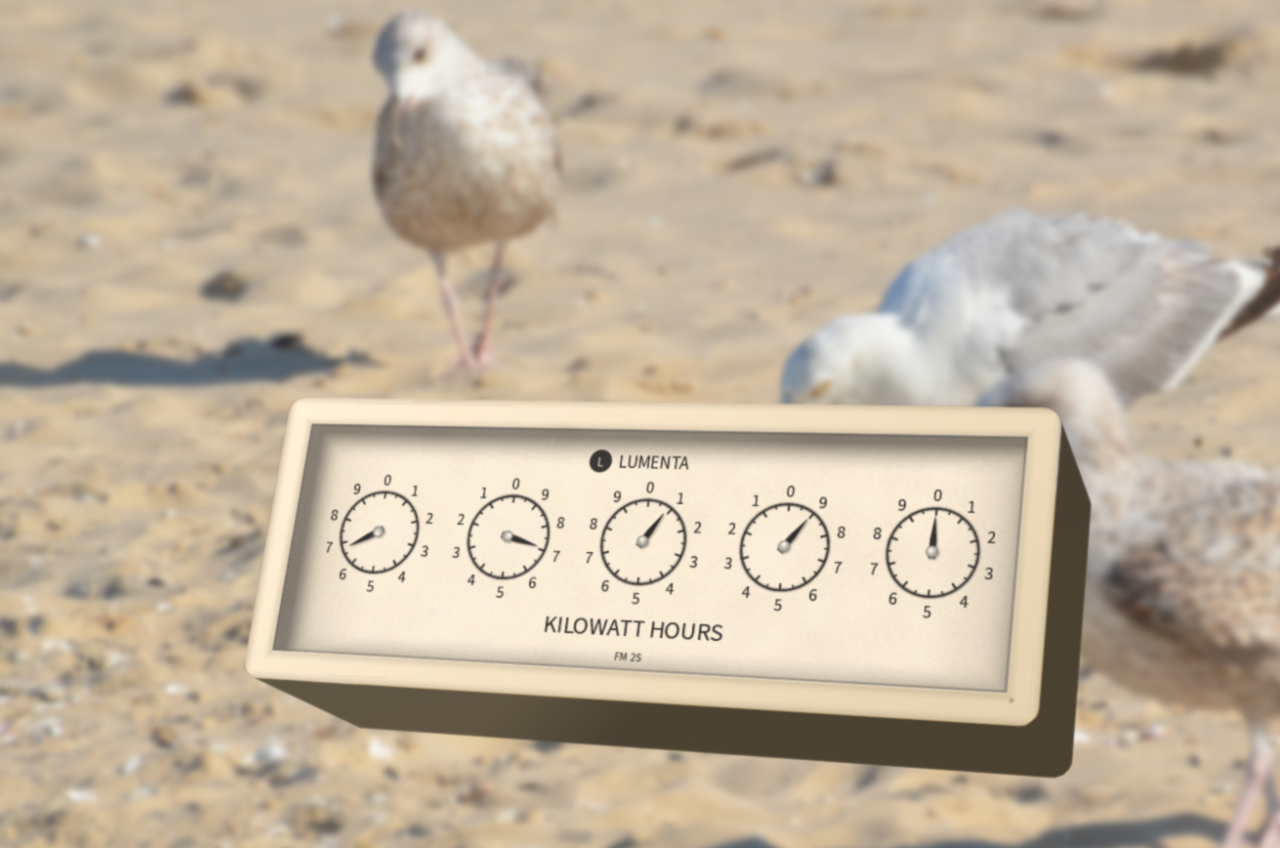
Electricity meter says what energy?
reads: 67090 kWh
